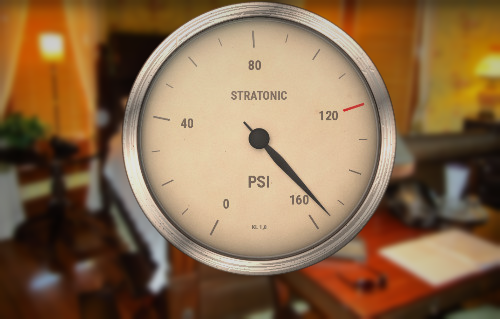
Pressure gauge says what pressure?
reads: 155 psi
